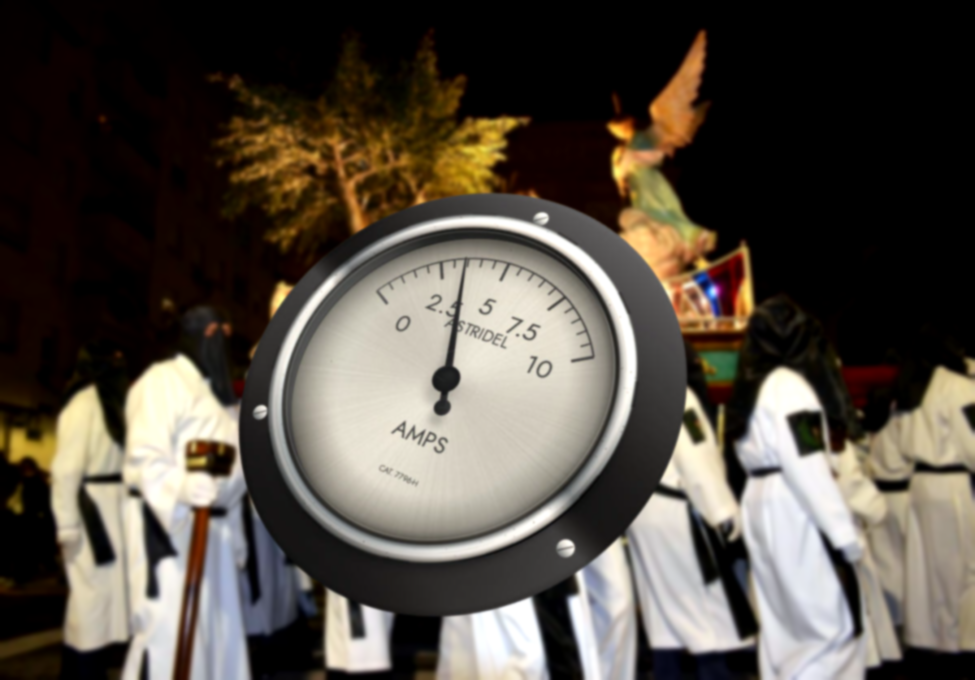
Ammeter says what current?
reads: 3.5 A
